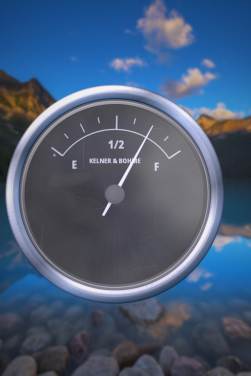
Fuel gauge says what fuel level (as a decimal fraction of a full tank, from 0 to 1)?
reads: 0.75
